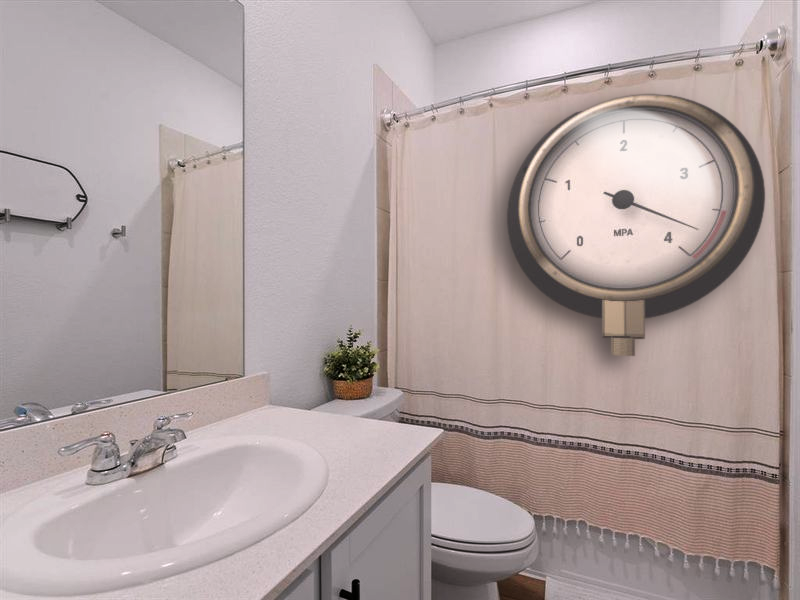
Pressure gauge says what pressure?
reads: 3.75 MPa
